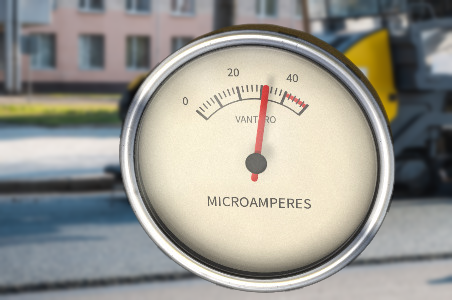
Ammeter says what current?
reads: 32 µA
